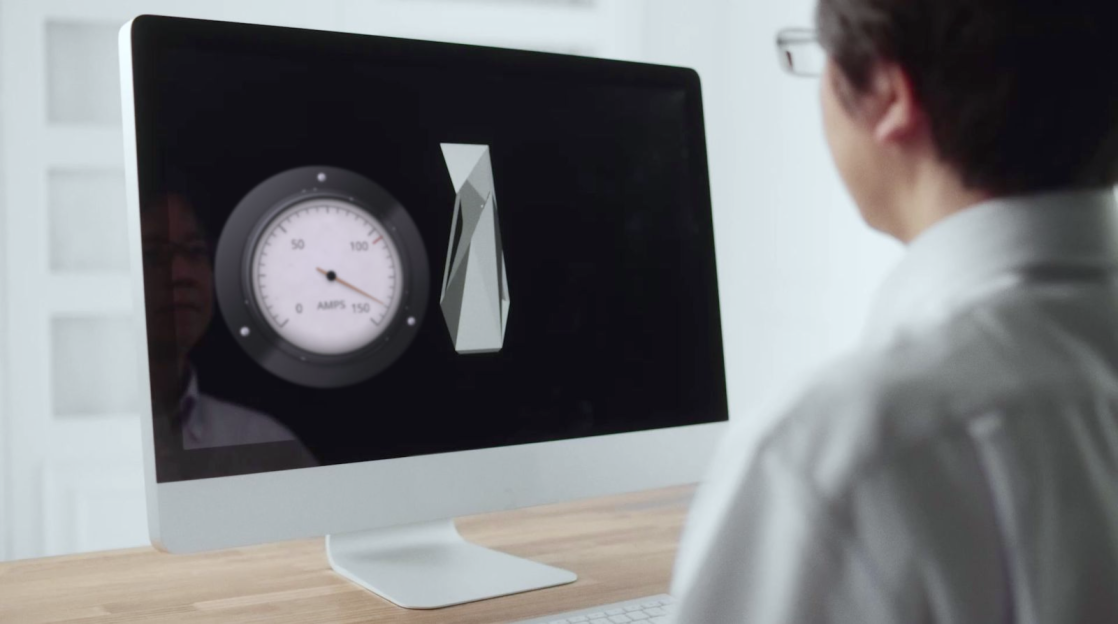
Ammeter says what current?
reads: 140 A
